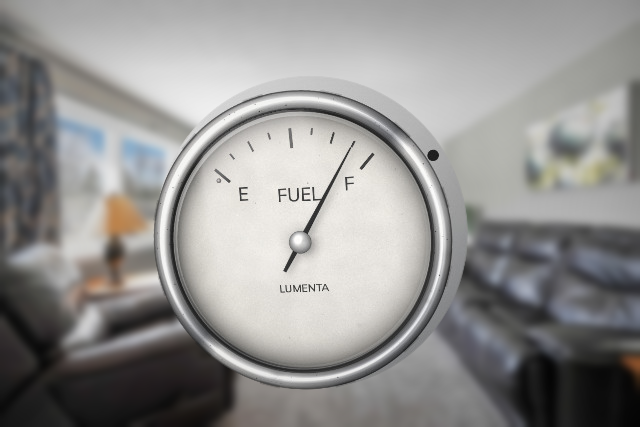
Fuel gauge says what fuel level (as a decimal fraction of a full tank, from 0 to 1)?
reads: 0.875
